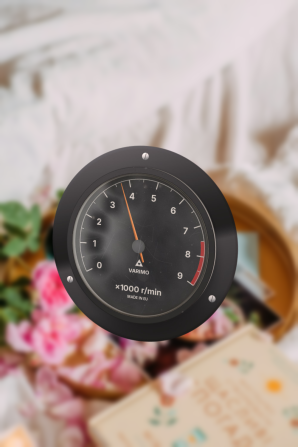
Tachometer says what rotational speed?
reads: 3750 rpm
